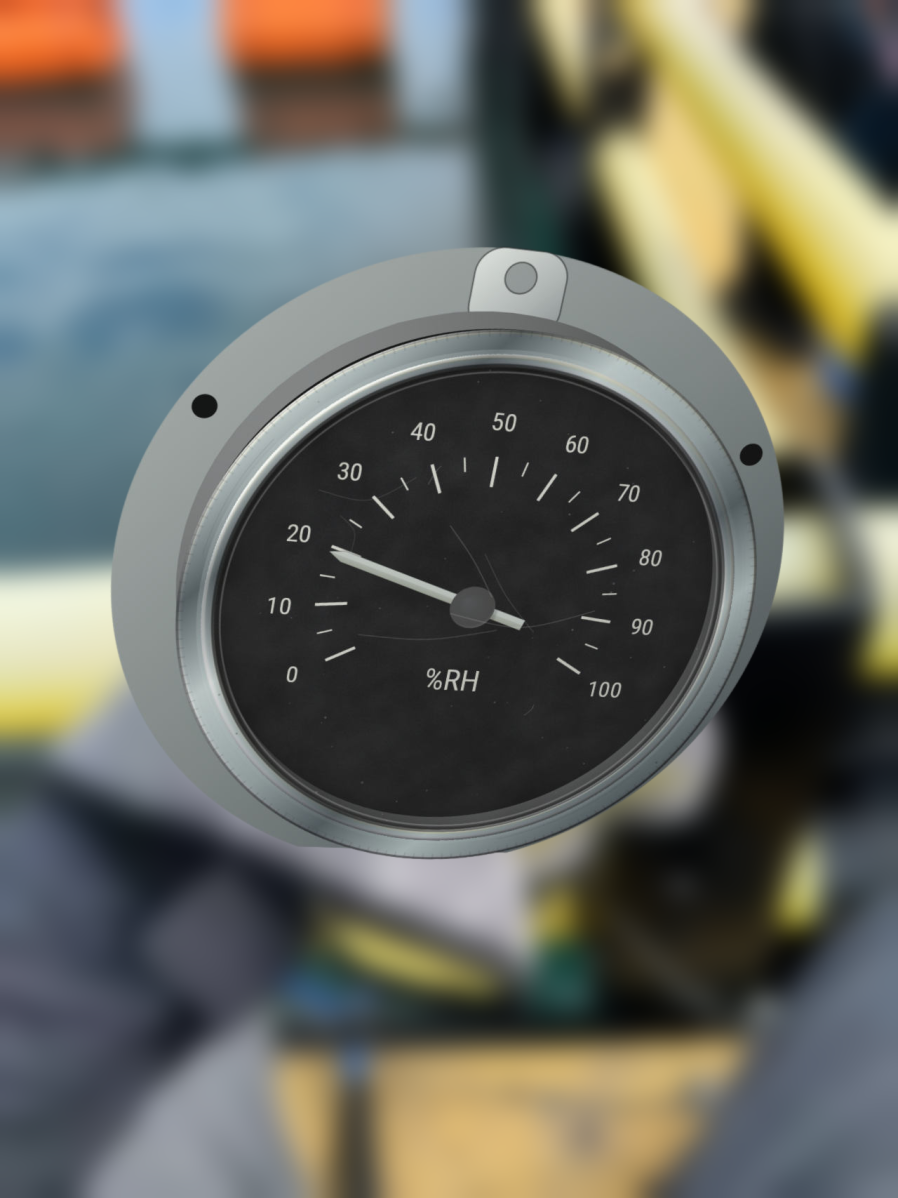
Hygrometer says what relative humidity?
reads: 20 %
